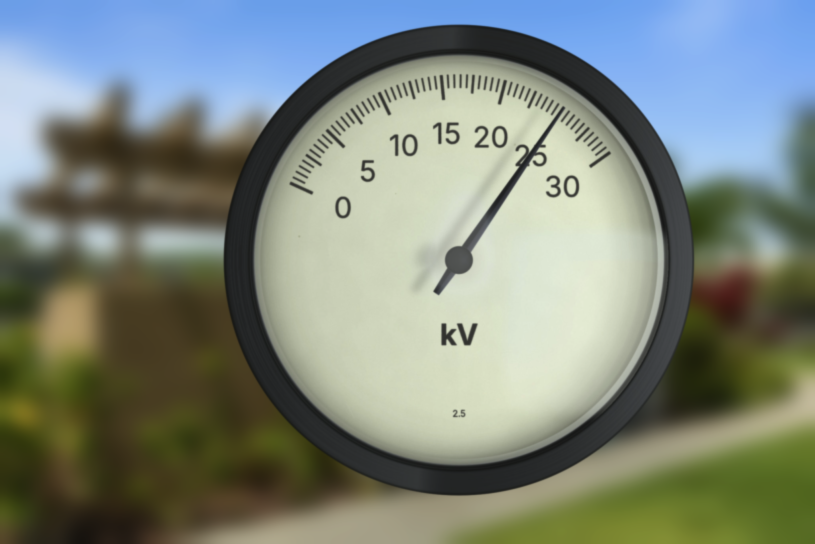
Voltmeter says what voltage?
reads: 25 kV
